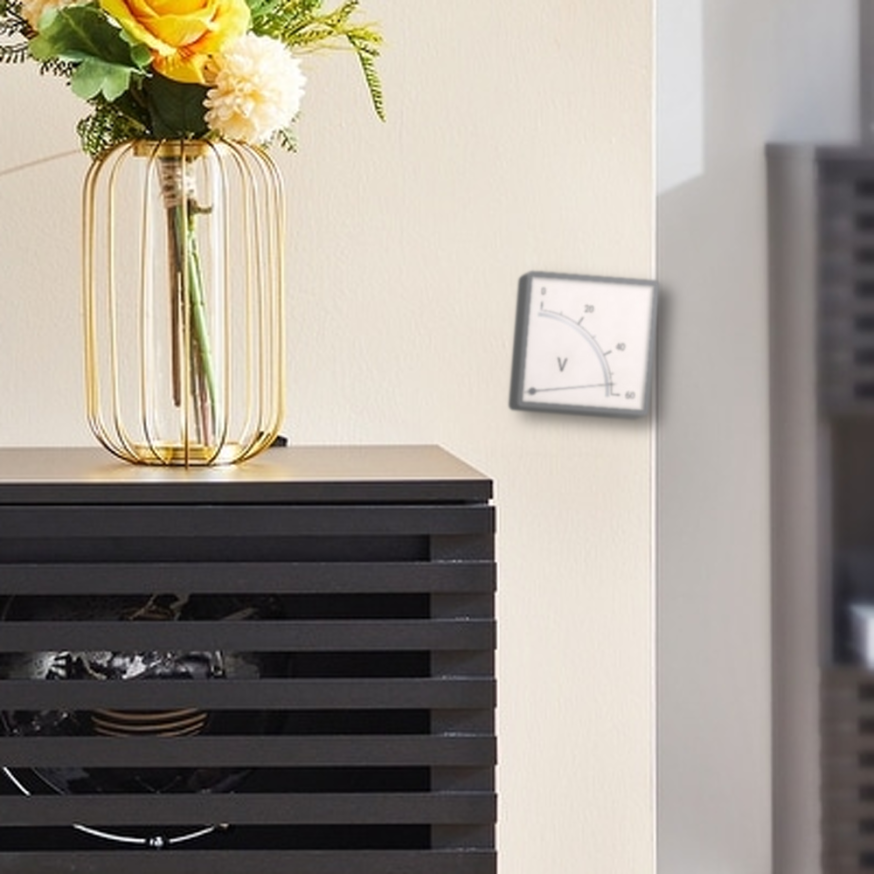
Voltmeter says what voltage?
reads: 55 V
